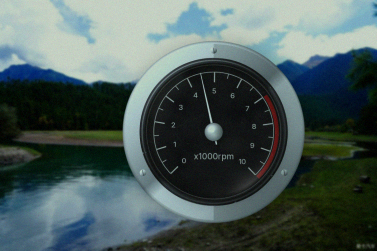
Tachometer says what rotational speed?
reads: 4500 rpm
